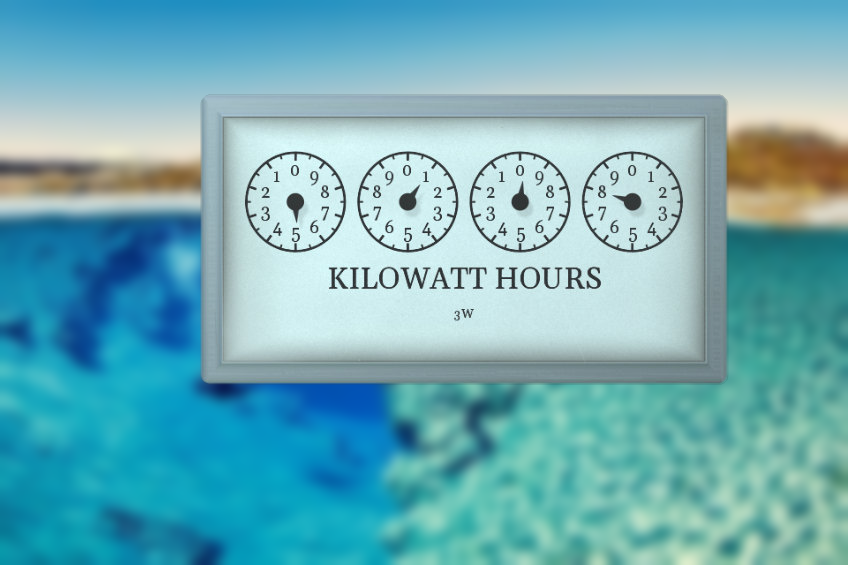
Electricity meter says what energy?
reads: 5098 kWh
